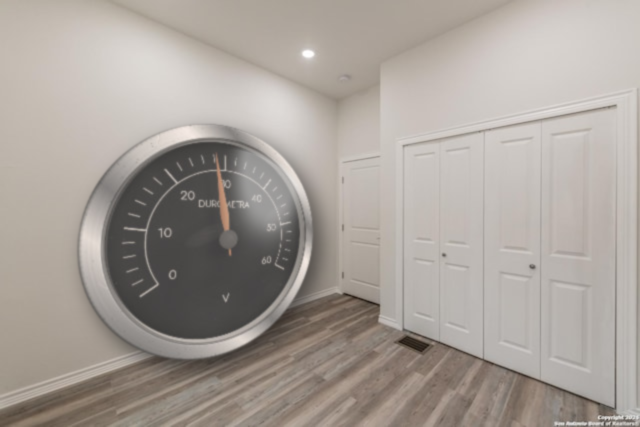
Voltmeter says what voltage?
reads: 28 V
